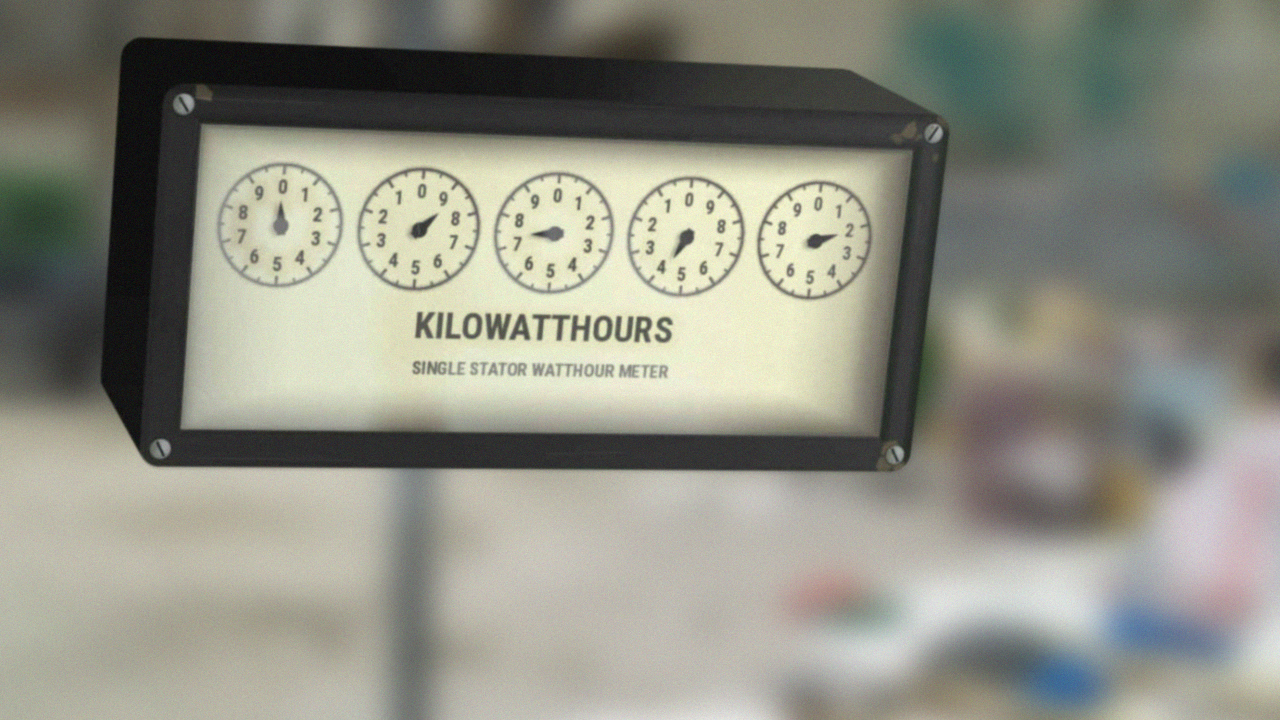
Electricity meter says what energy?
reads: 98742 kWh
